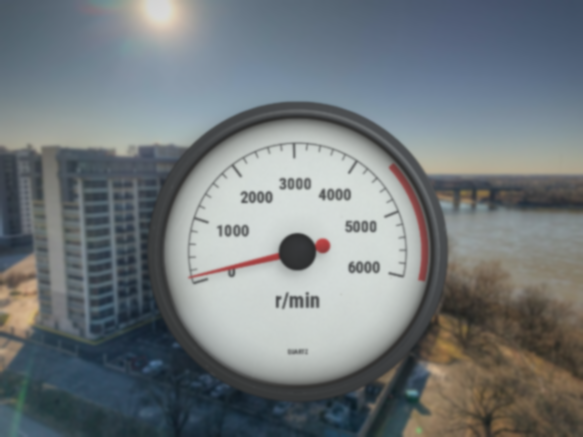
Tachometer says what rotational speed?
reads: 100 rpm
